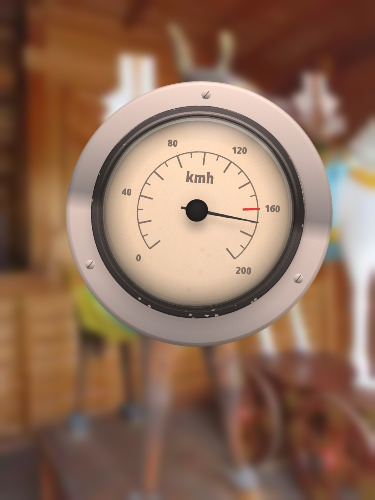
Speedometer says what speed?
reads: 170 km/h
